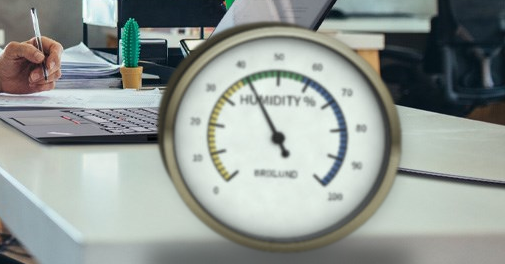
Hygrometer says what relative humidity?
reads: 40 %
